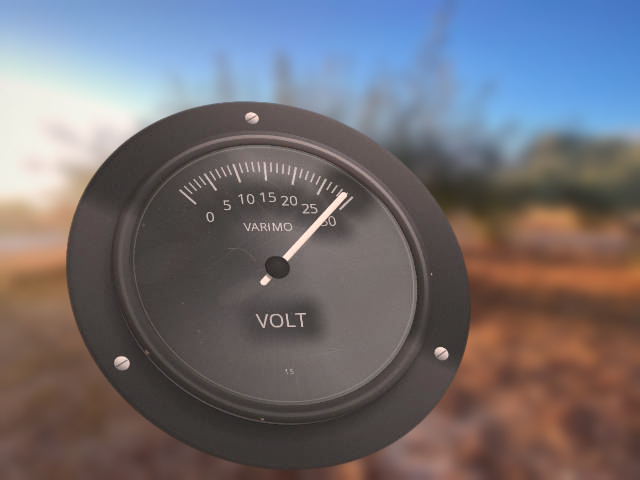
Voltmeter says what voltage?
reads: 29 V
